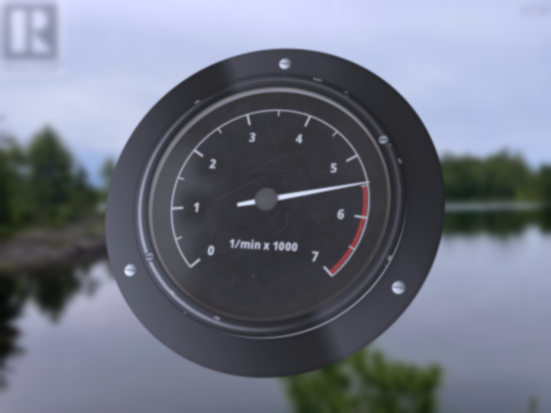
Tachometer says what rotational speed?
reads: 5500 rpm
